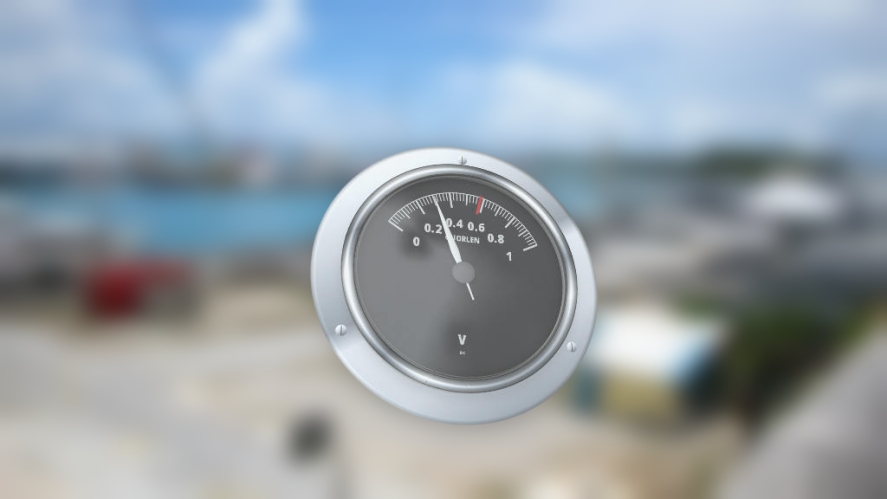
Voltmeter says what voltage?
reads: 0.3 V
